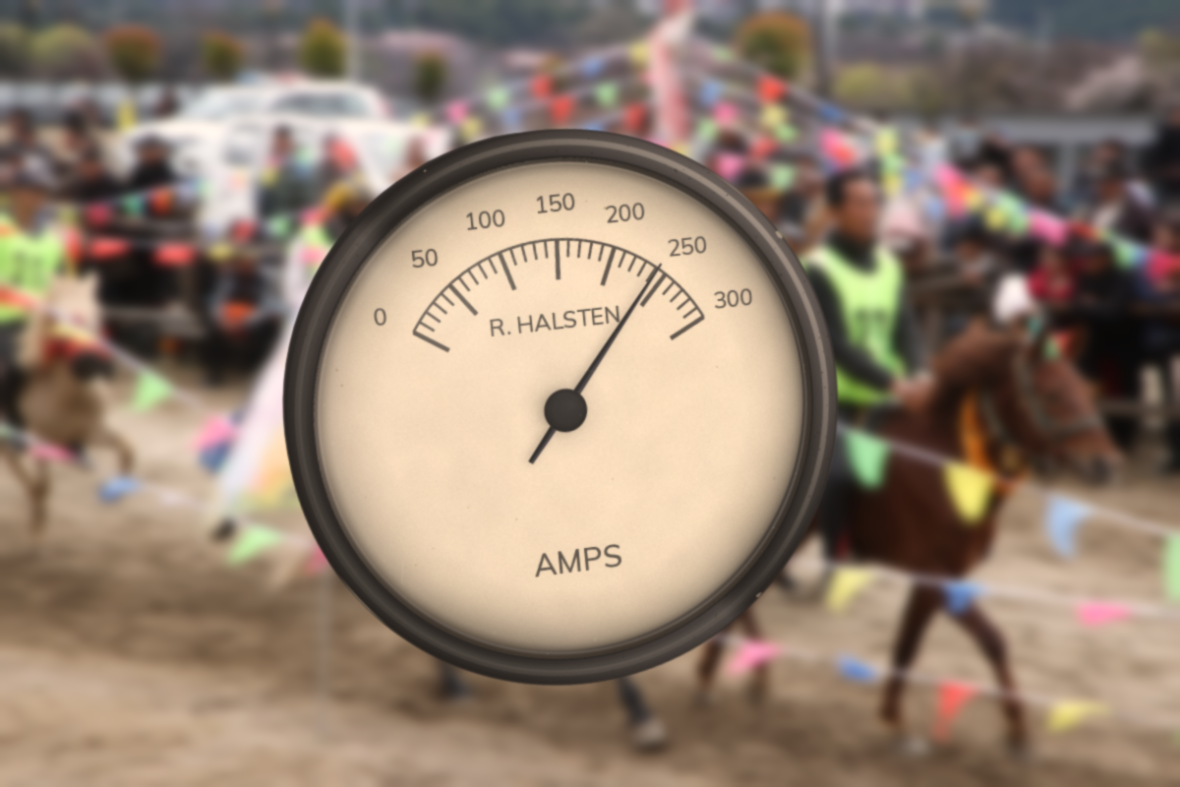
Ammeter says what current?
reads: 240 A
